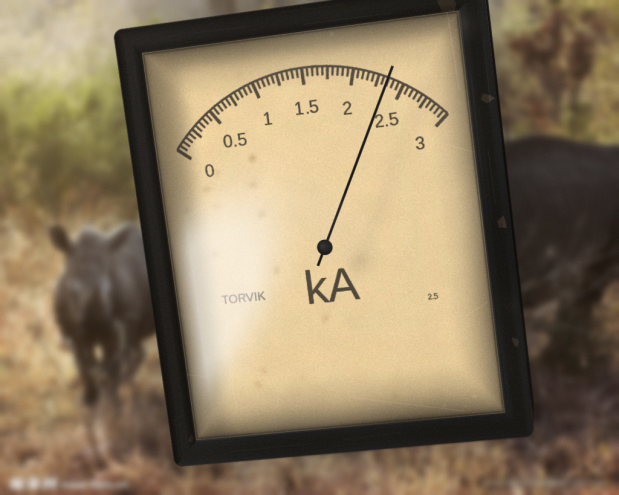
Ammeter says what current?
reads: 2.35 kA
